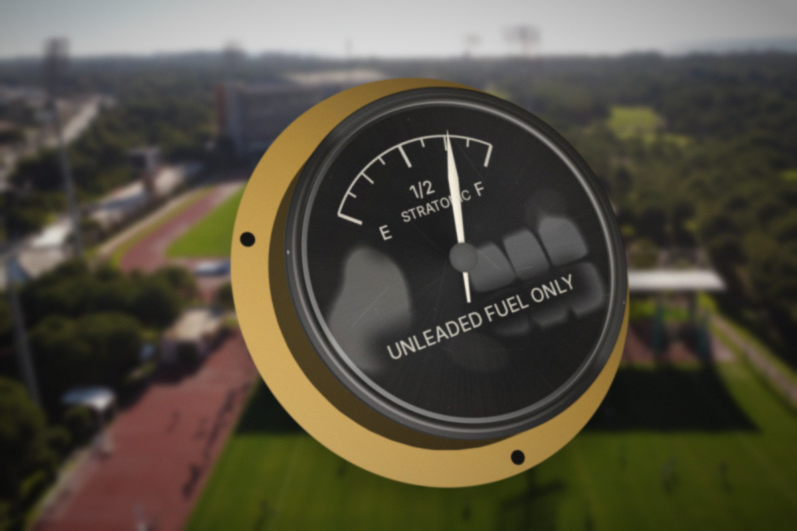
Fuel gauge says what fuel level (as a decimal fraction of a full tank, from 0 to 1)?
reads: 0.75
